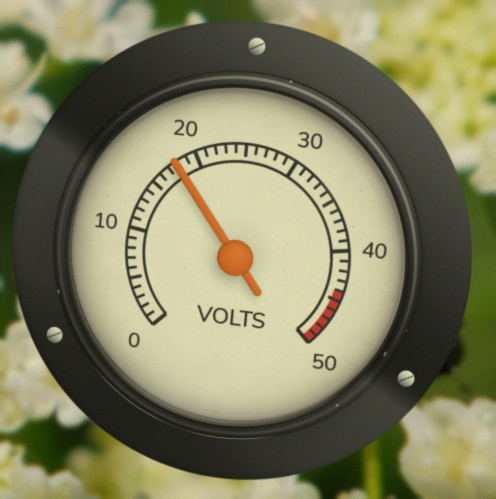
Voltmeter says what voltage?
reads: 18 V
